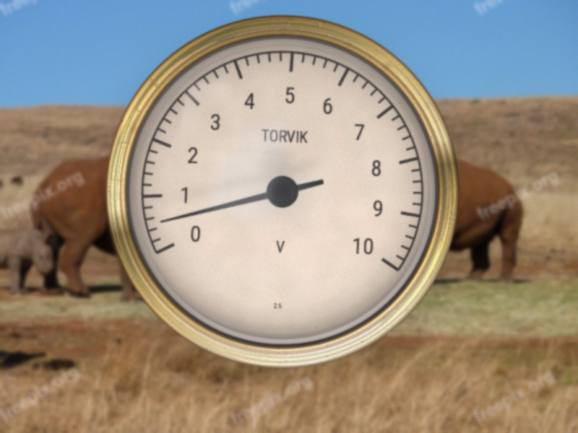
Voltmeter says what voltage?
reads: 0.5 V
